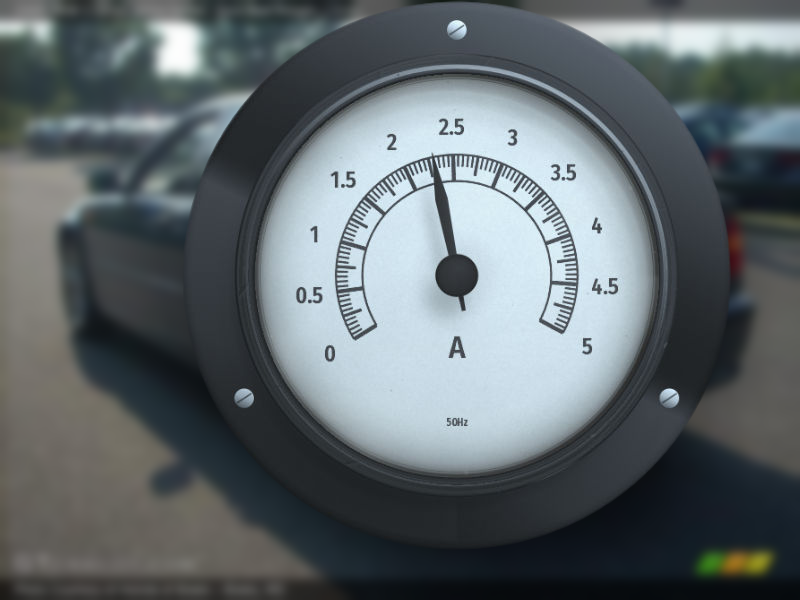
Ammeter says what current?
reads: 2.3 A
